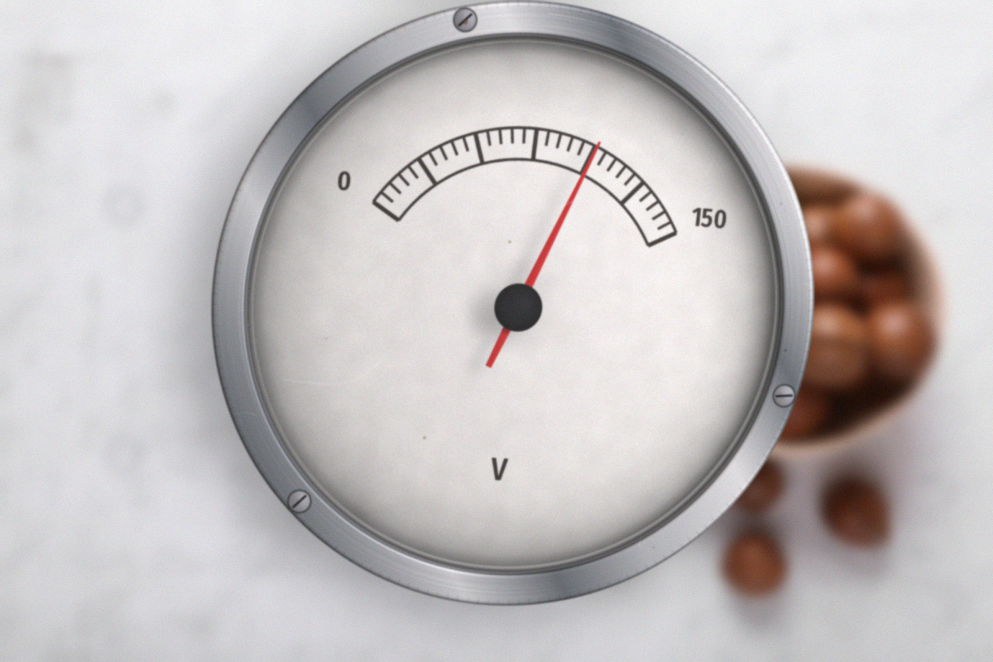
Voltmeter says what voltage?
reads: 100 V
